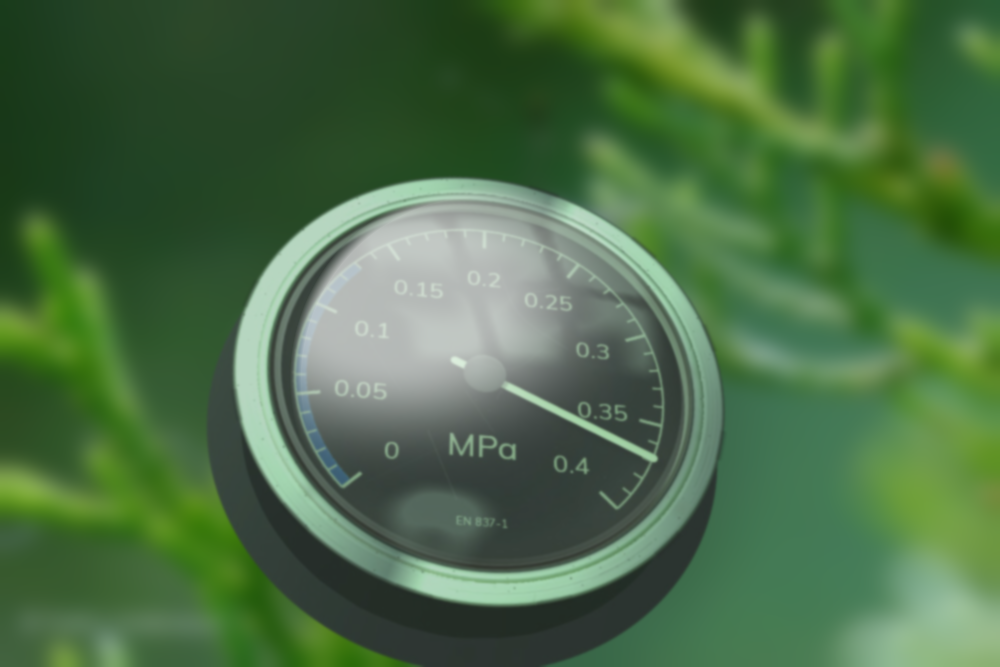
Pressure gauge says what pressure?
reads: 0.37 MPa
